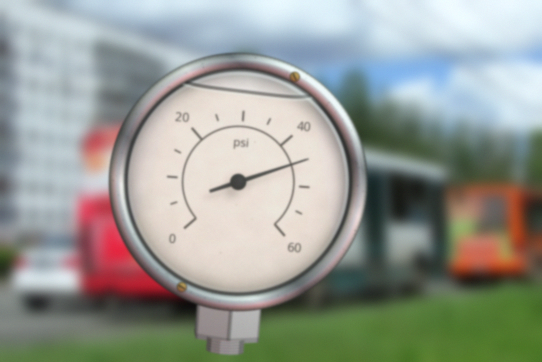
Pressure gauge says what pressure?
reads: 45 psi
